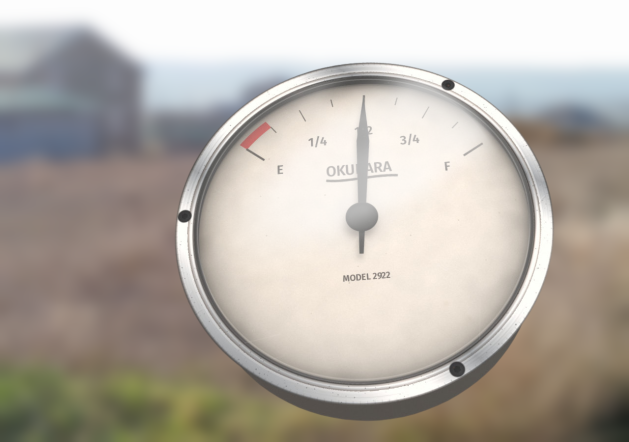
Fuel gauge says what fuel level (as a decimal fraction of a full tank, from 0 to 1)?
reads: 0.5
